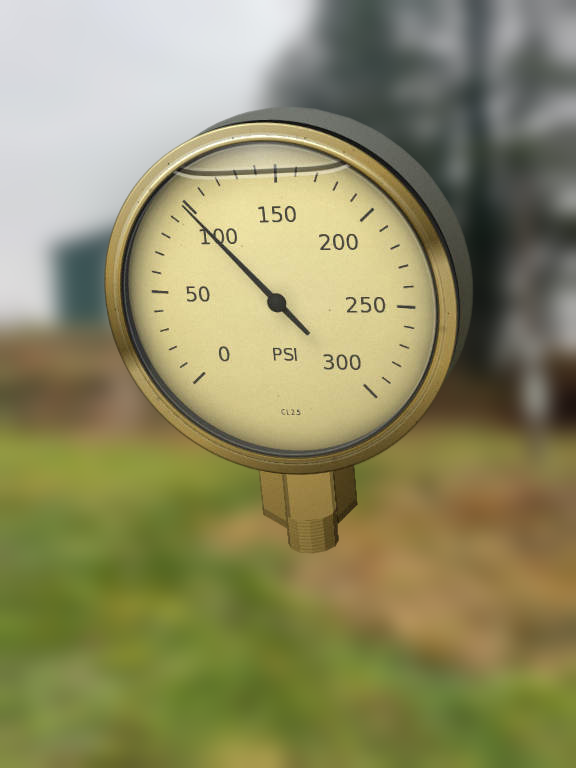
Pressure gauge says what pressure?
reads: 100 psi
